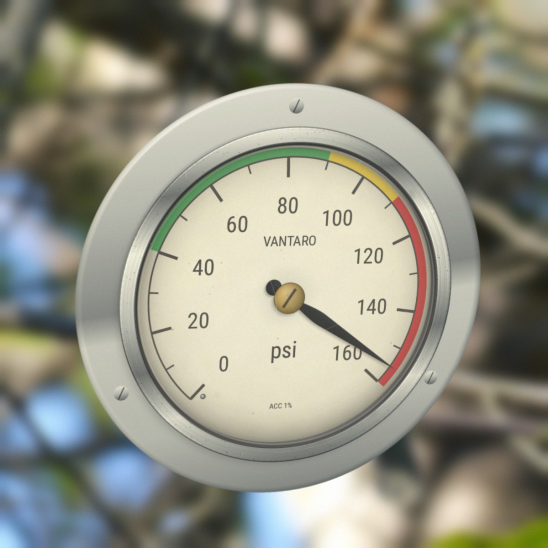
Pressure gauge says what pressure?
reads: 155 psi
